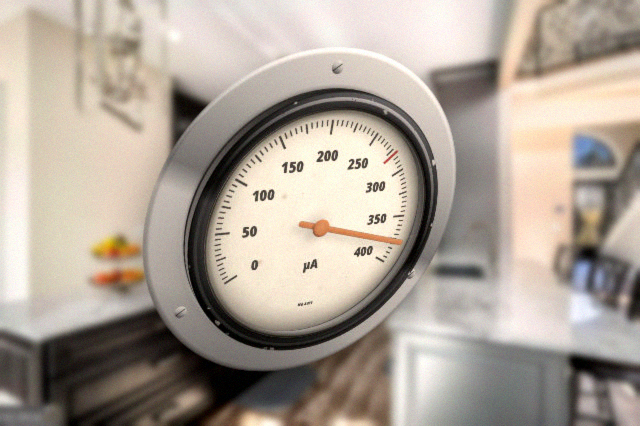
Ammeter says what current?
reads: 375 µA
